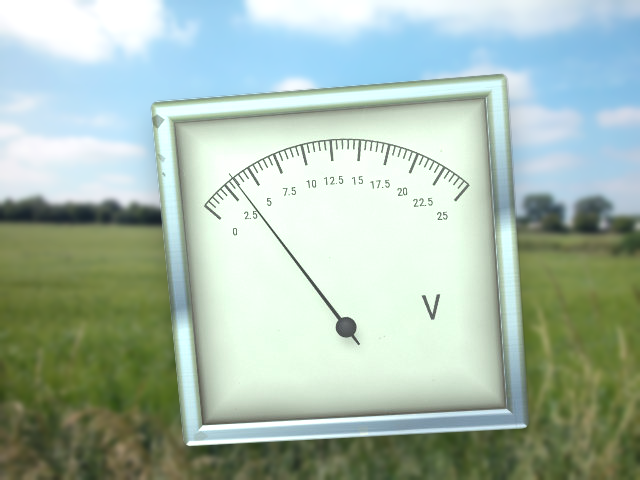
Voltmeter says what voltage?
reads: 3.5 V
